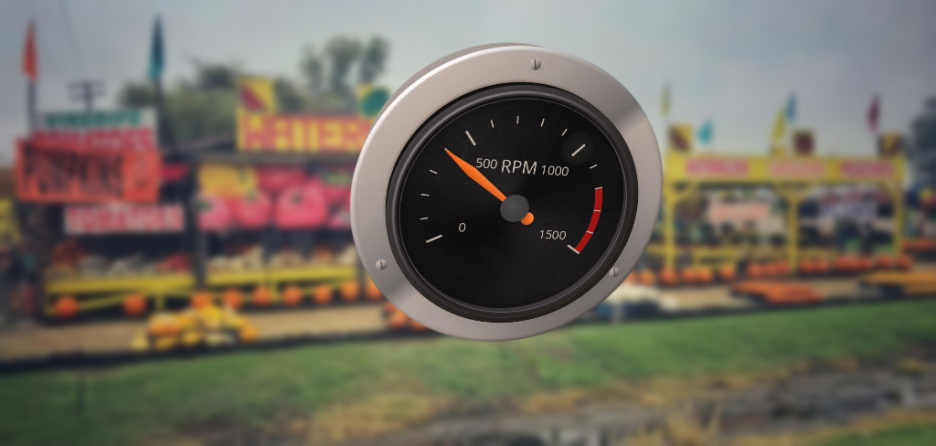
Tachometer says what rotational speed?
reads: 400 rpm
